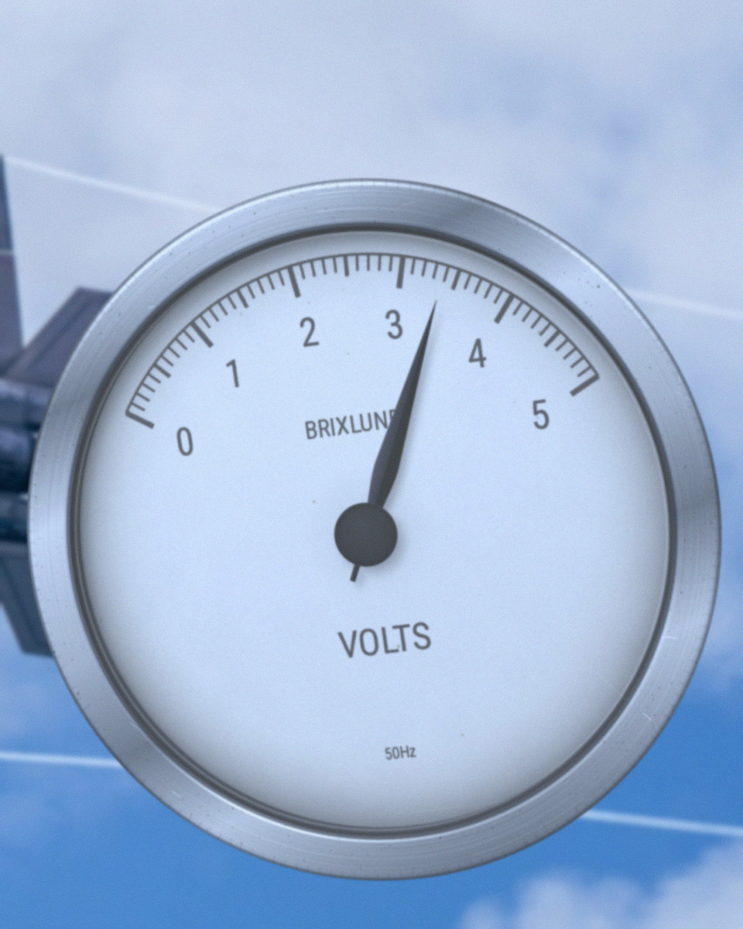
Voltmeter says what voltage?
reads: 3.4 V
